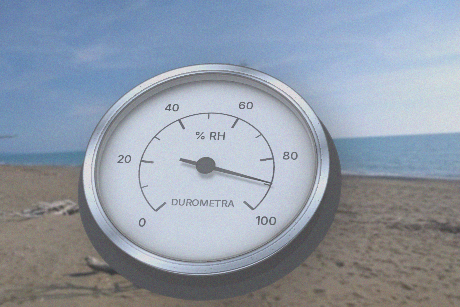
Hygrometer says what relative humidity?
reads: 90 %
